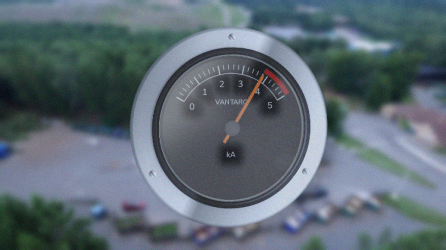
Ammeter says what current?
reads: 3.8 kA
